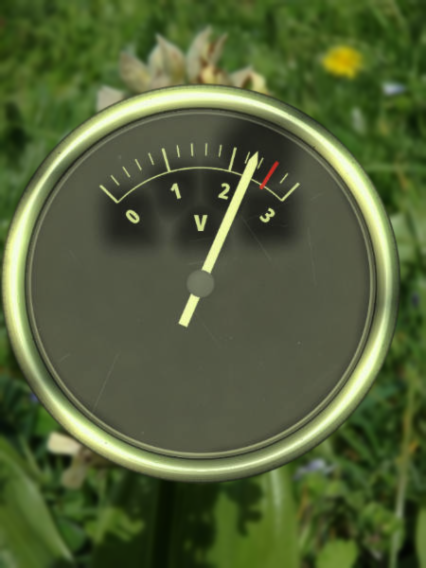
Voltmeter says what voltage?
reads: 2.3 V
